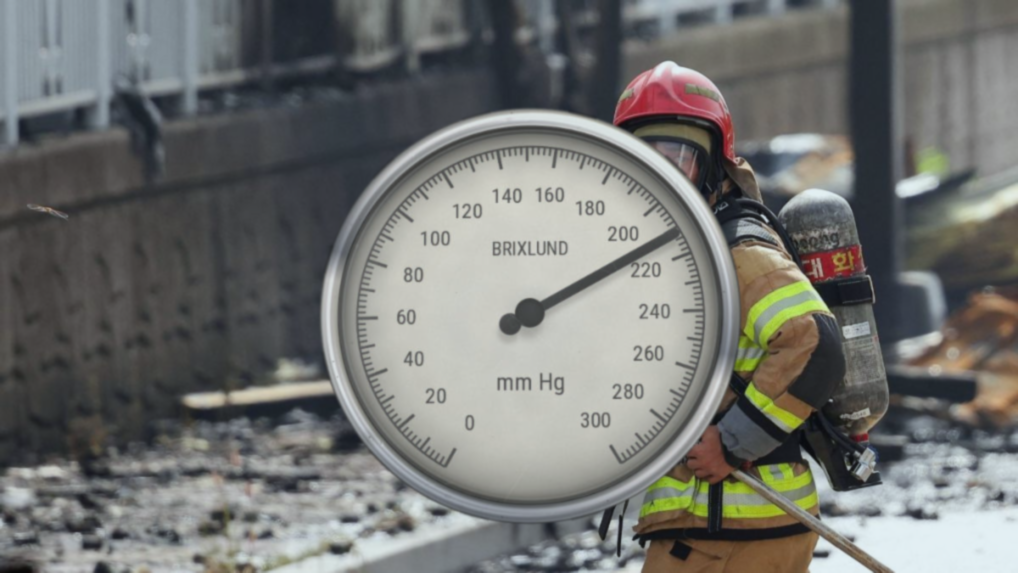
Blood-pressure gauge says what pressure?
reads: 212 mmHg
